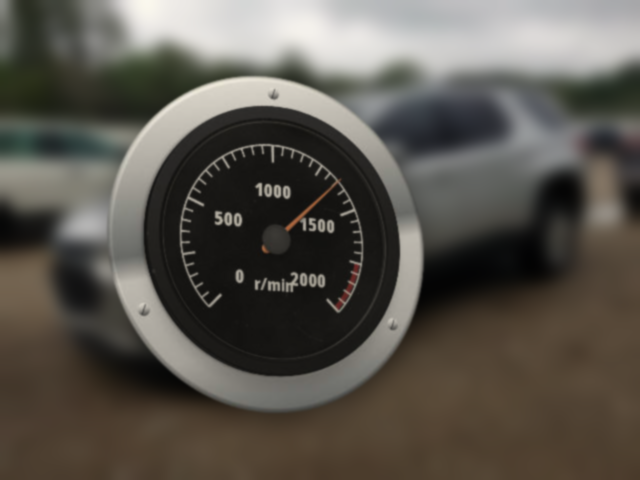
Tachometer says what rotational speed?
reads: 1350 rpm
